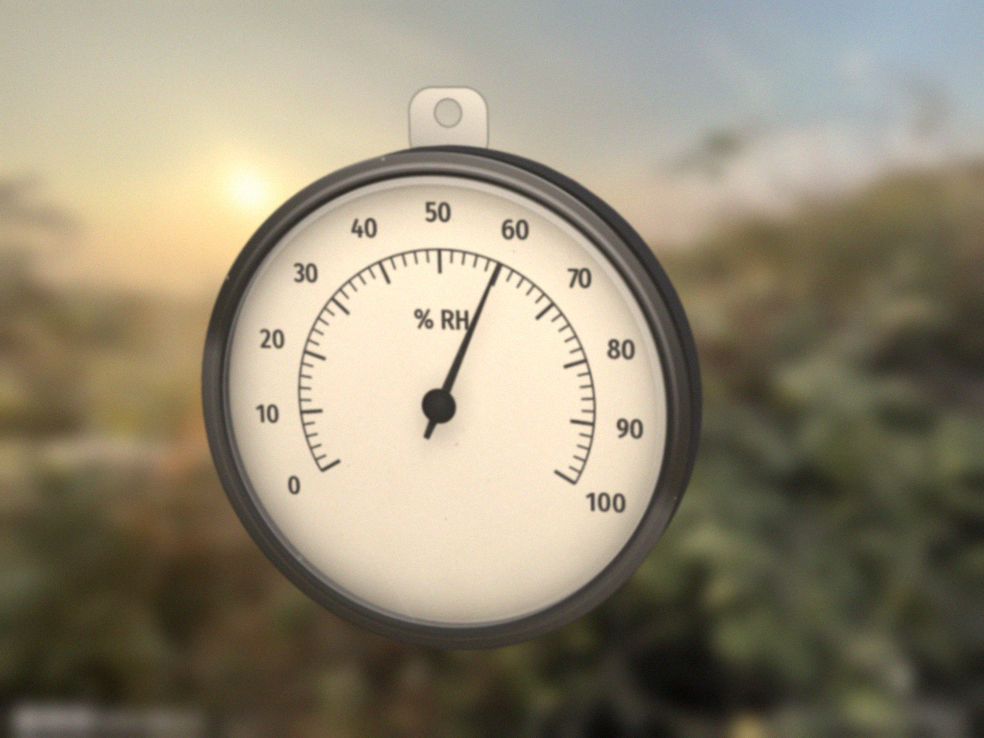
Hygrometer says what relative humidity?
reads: 60 %
